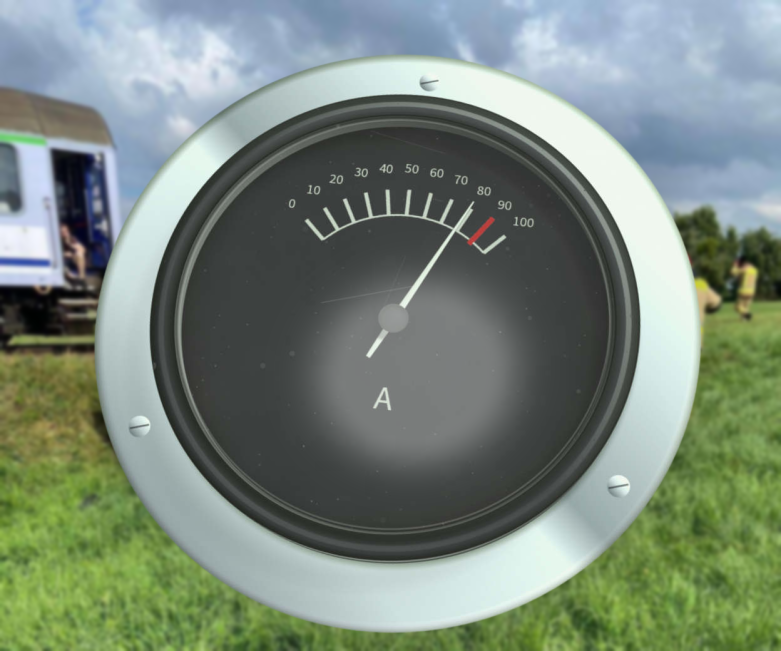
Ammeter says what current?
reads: 80 A
